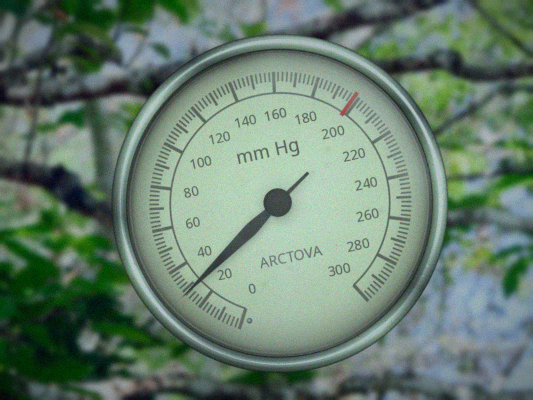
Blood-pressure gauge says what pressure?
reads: 28 mmHg
